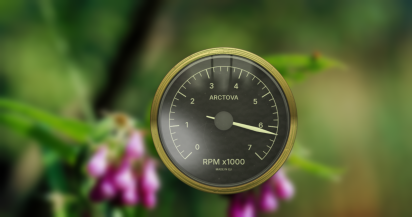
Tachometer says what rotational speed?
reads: 6200 rpm
